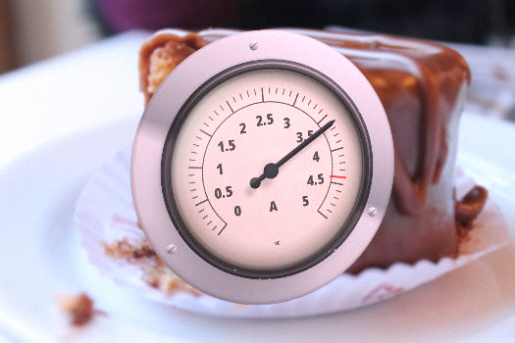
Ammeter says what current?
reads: 3.6 A
